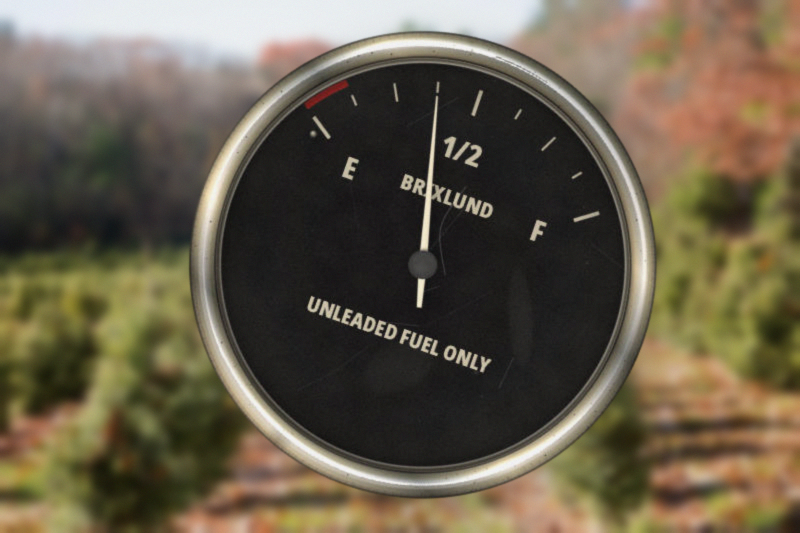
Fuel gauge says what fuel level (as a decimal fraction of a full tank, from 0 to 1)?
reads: 0.375
